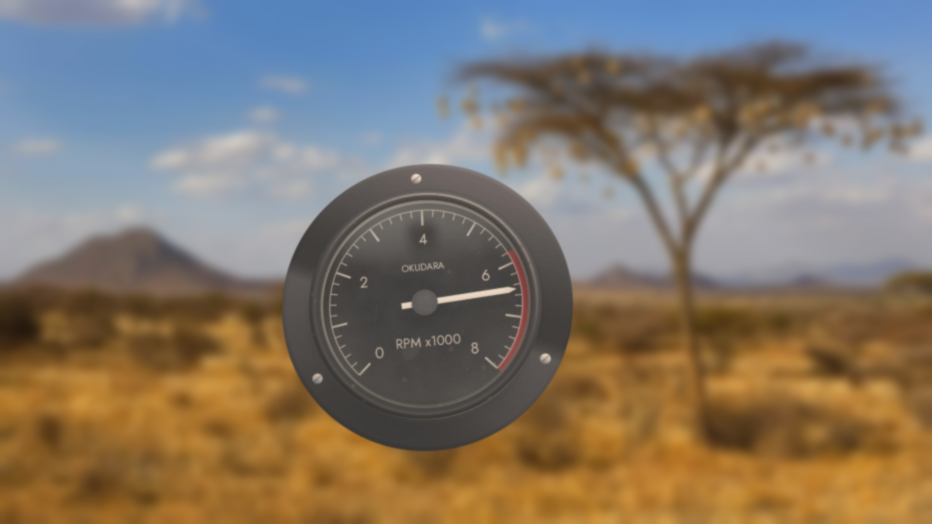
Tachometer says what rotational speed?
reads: 6500 rpm
